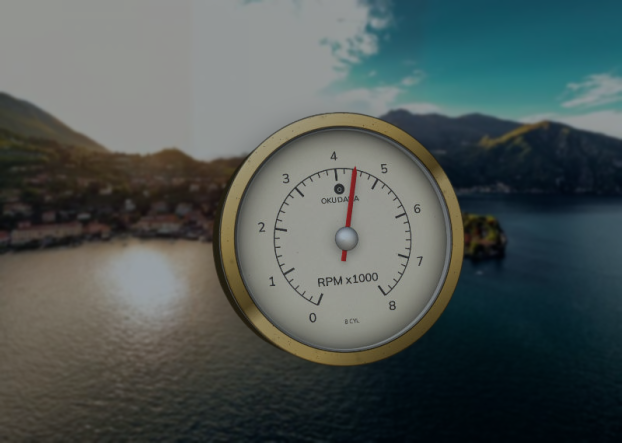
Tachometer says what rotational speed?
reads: 4400 rpm
